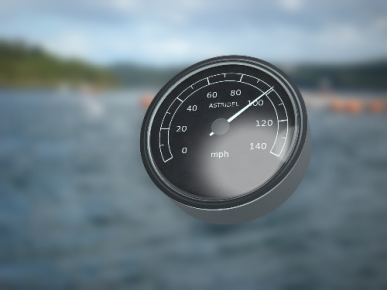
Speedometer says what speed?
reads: 100 mph
